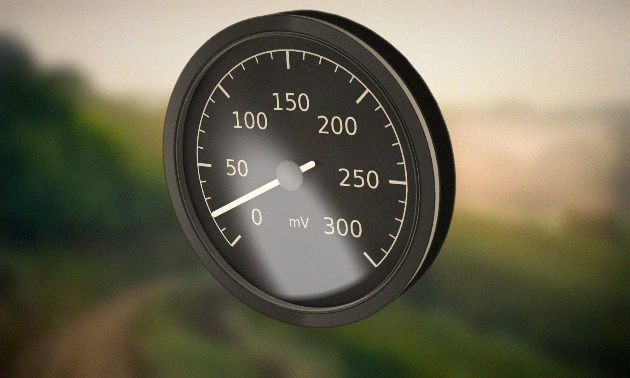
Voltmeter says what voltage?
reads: 20 mV
